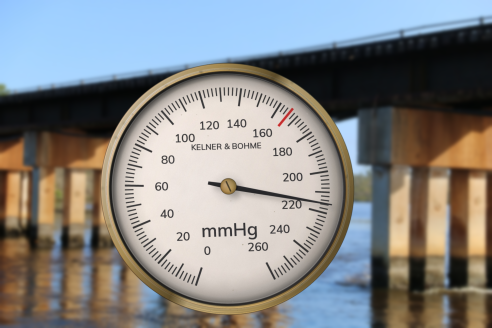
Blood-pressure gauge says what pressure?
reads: 216 mmHg
